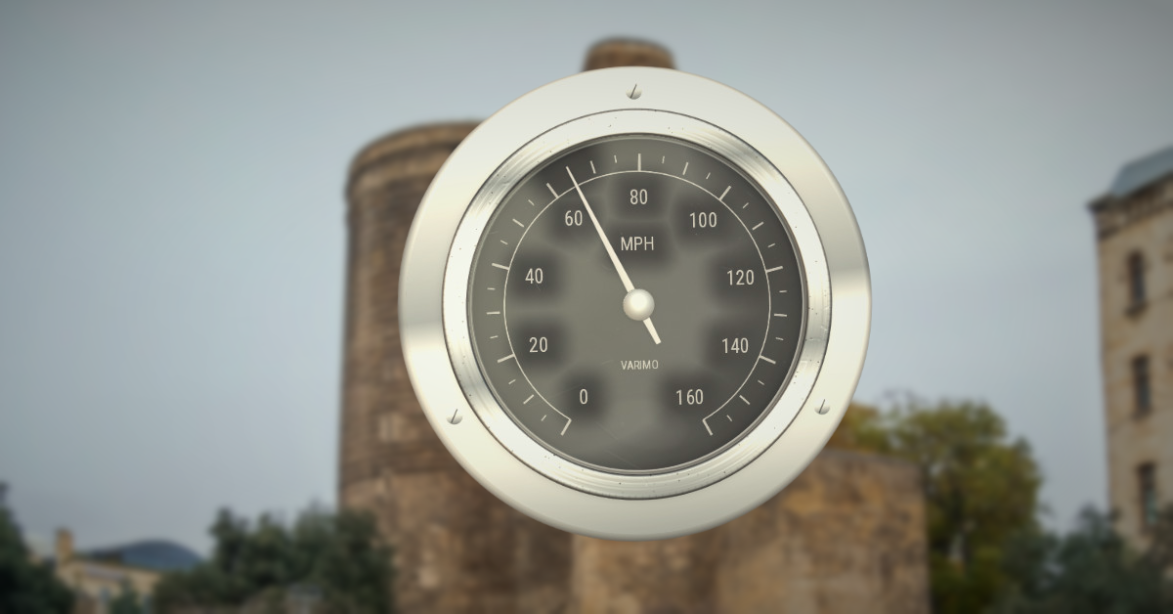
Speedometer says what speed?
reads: 65 mph
